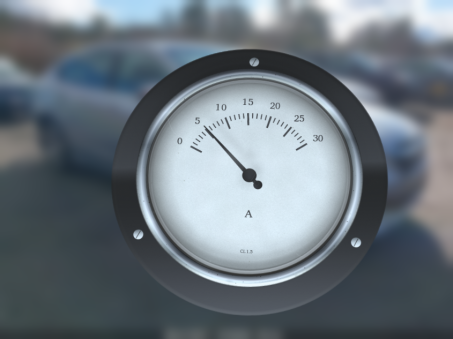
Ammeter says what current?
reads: 5 A
